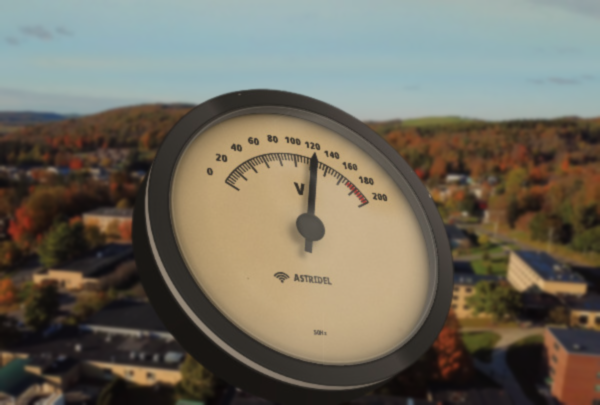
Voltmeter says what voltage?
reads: 120 V
